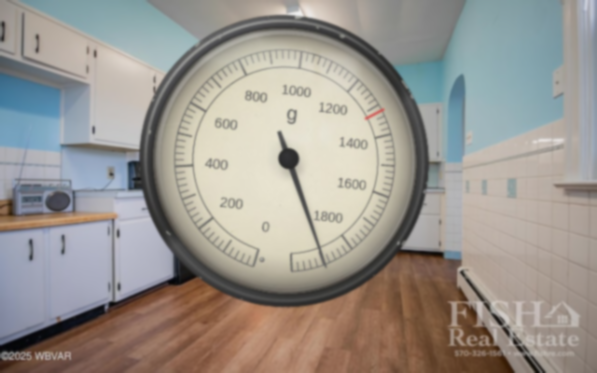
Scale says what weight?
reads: 1900 g
